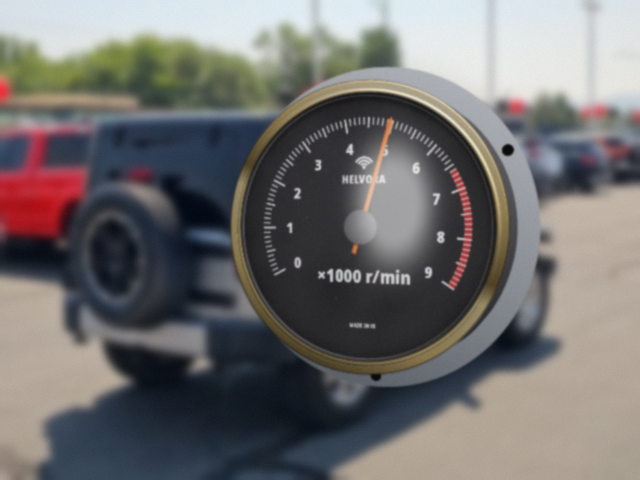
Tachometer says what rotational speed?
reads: 5000 rpm
